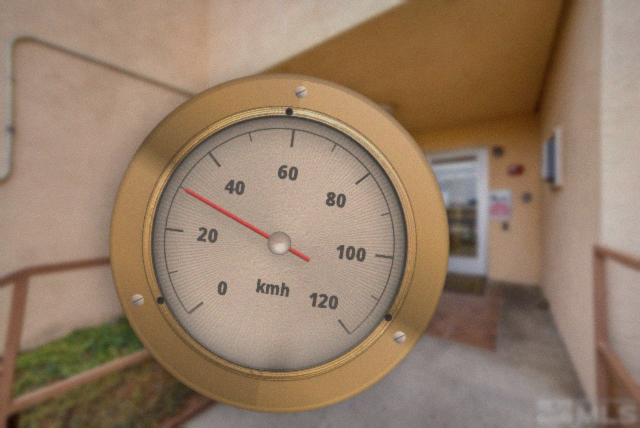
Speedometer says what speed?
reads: 30 km/h
